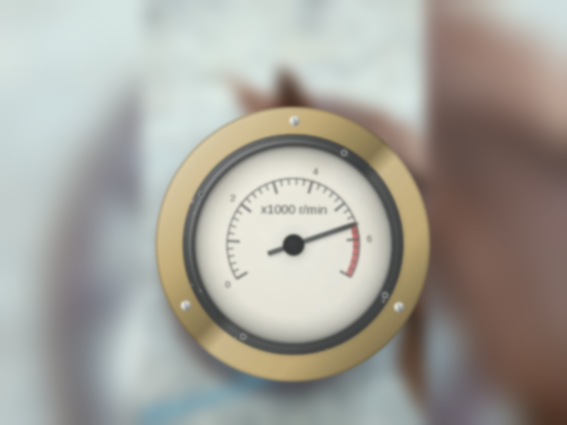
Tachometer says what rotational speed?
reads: 5600 rpm
